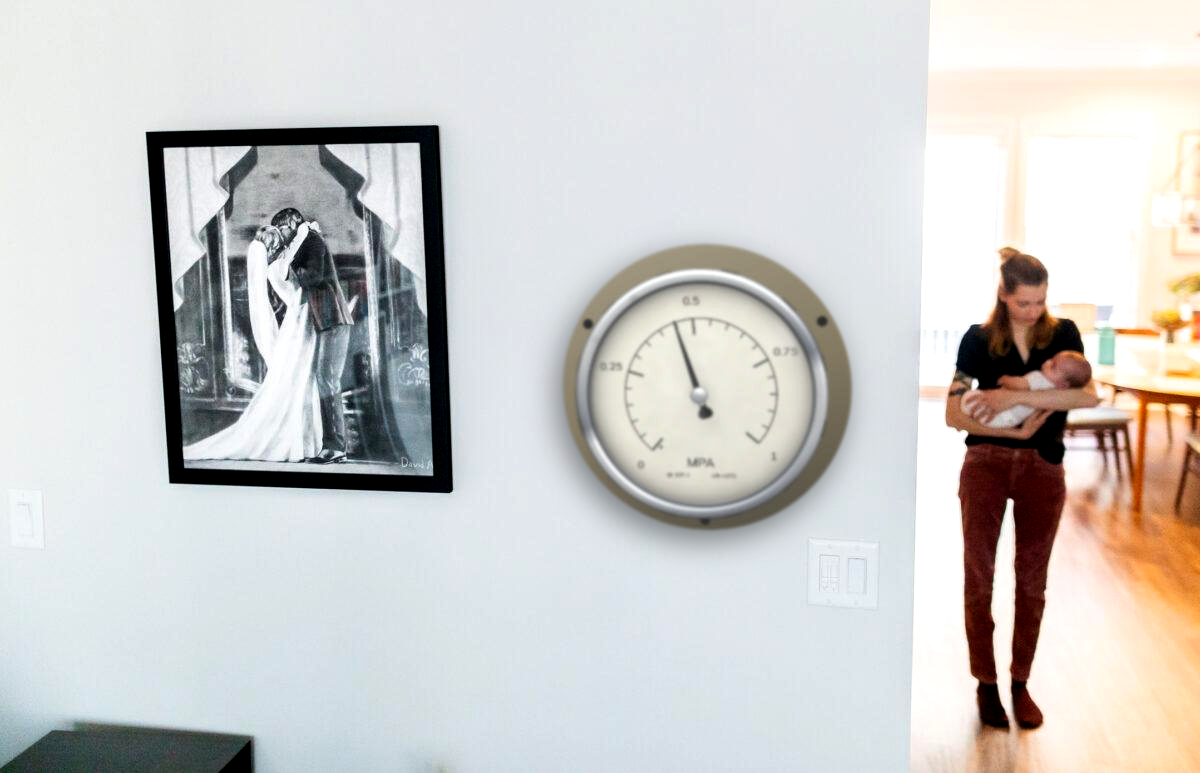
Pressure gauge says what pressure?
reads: 0.45 MPa
